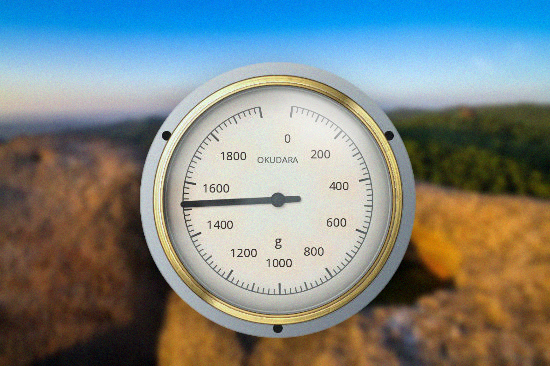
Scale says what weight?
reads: 1520 g
